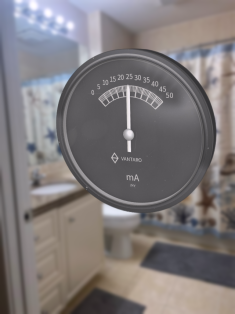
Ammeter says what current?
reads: 25 mA
